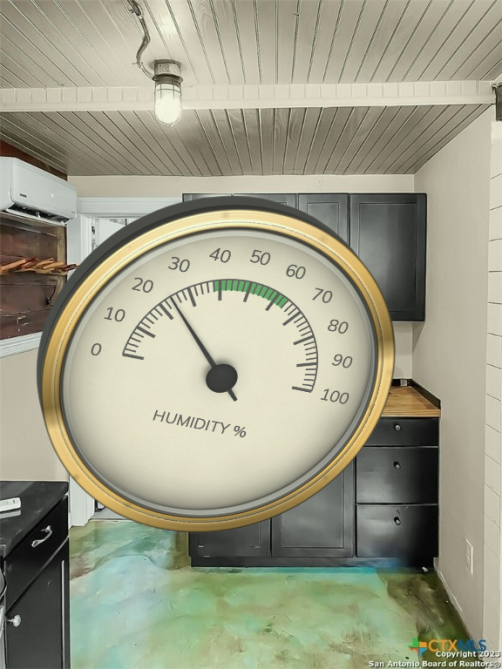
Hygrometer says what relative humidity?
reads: 24 %
